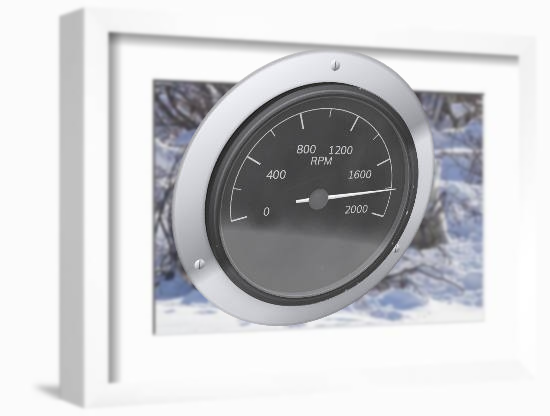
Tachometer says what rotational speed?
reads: 1800 rpm
